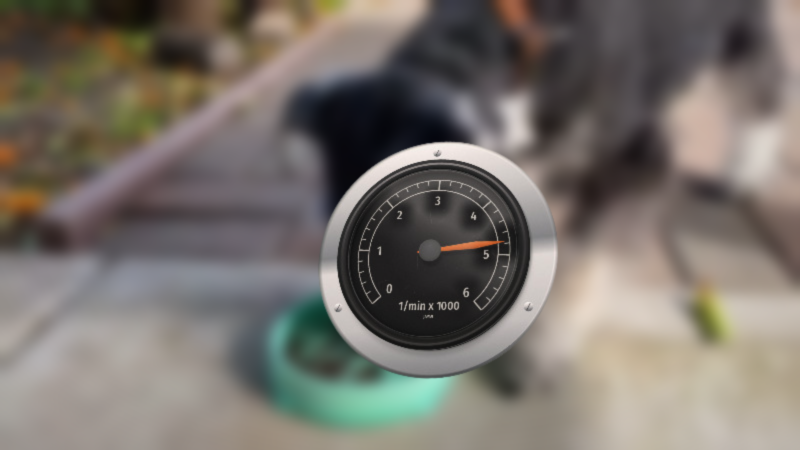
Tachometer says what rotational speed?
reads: 4800 rpm
